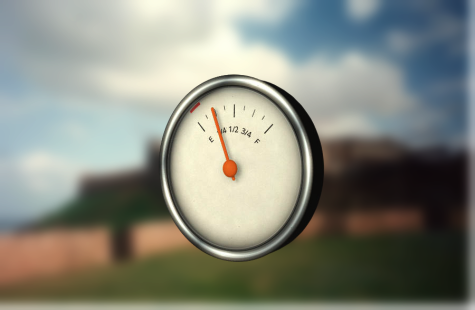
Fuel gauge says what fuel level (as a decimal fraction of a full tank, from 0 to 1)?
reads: 0.25
